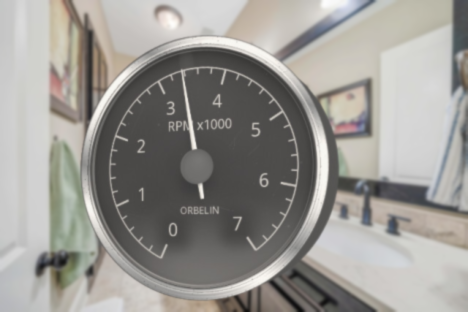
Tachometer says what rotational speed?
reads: 3400 rpm
